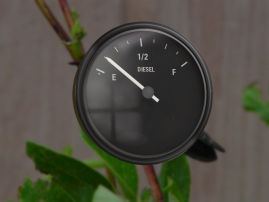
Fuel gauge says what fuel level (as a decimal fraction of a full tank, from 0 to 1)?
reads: 0.125
